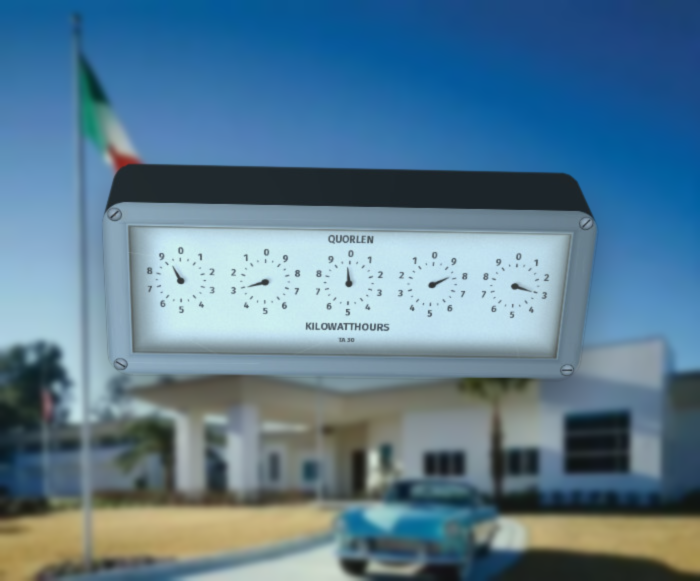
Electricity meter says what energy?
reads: 92983 kWh
